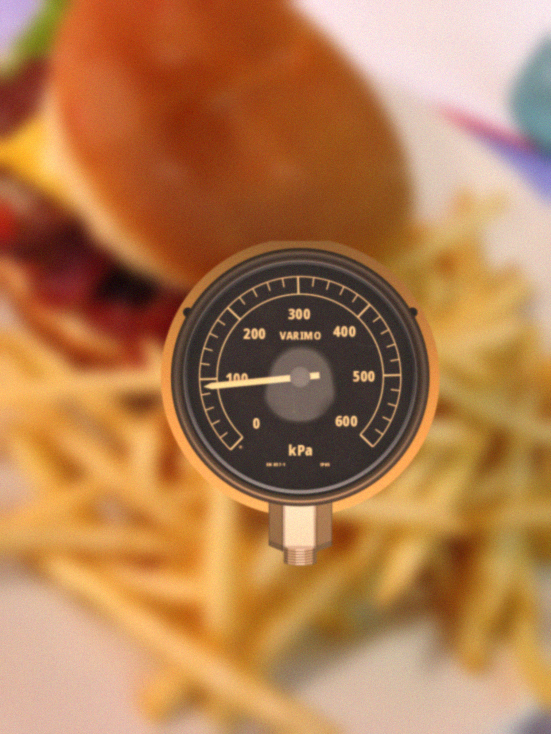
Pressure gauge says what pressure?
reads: 90 kPa
